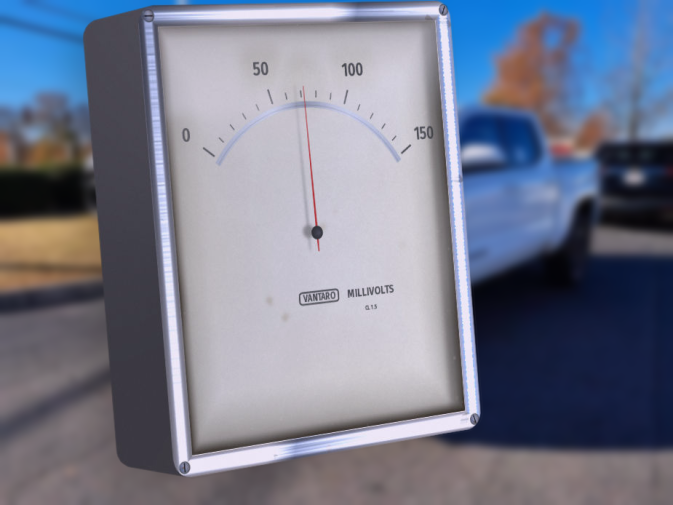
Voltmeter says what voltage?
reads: 70 mV
